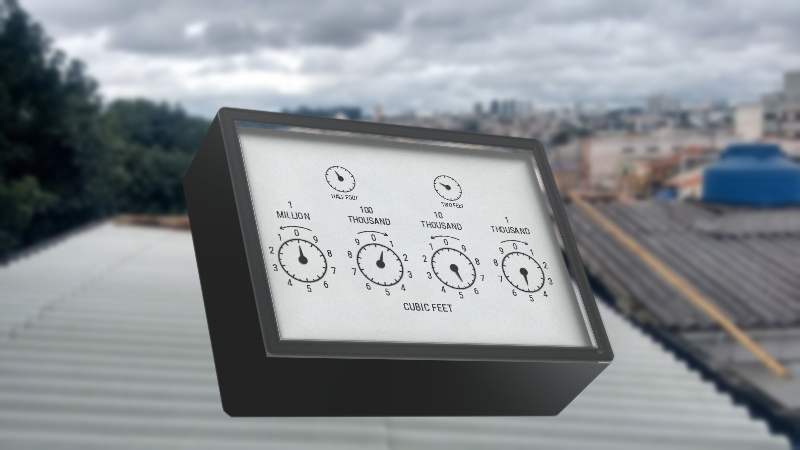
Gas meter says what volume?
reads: 5500 ft³
